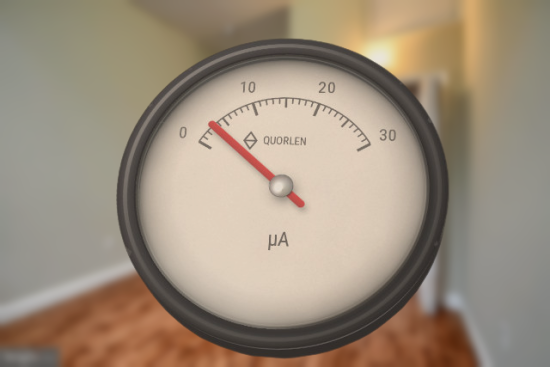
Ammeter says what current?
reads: 3 µA
